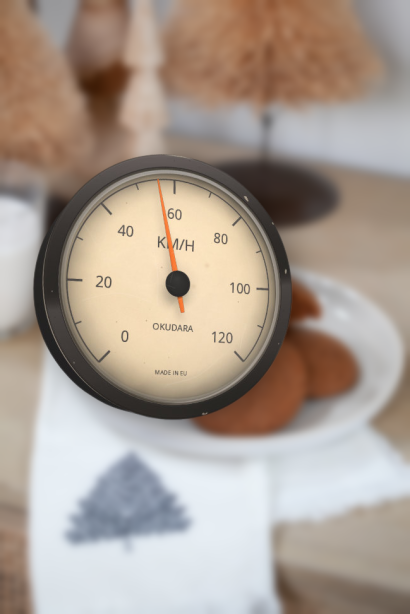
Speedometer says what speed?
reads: 55 km/h
